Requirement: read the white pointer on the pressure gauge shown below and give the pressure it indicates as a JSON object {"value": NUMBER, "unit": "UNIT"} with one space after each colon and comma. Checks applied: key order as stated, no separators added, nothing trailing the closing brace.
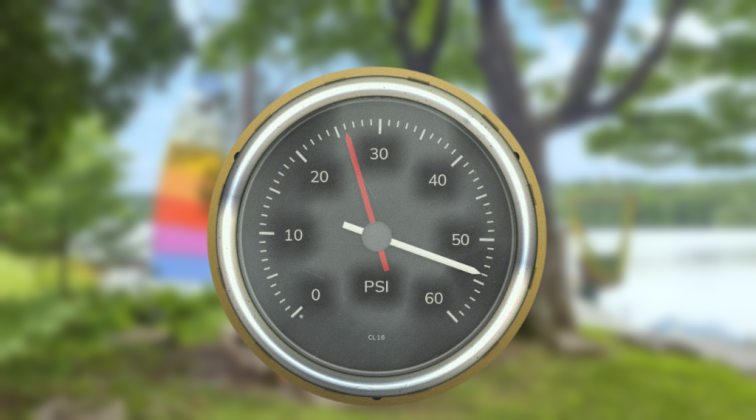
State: {"value": 54, "unit": "psi"}
